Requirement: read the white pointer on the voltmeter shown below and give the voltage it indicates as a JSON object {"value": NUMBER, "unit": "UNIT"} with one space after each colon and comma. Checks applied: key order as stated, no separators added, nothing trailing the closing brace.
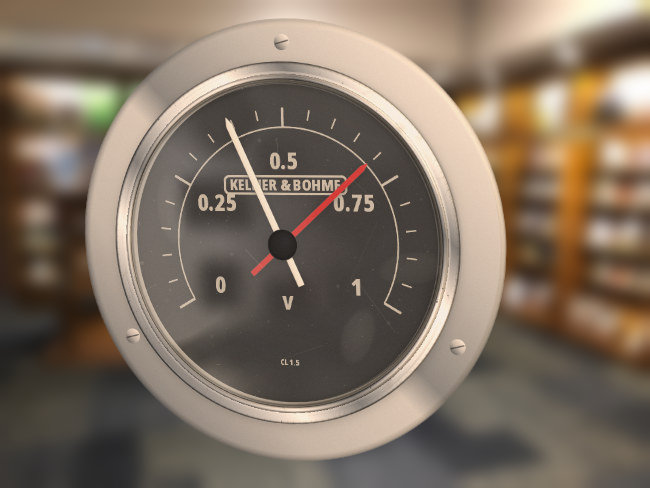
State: {"value": 0.4, "unit": "V"}
